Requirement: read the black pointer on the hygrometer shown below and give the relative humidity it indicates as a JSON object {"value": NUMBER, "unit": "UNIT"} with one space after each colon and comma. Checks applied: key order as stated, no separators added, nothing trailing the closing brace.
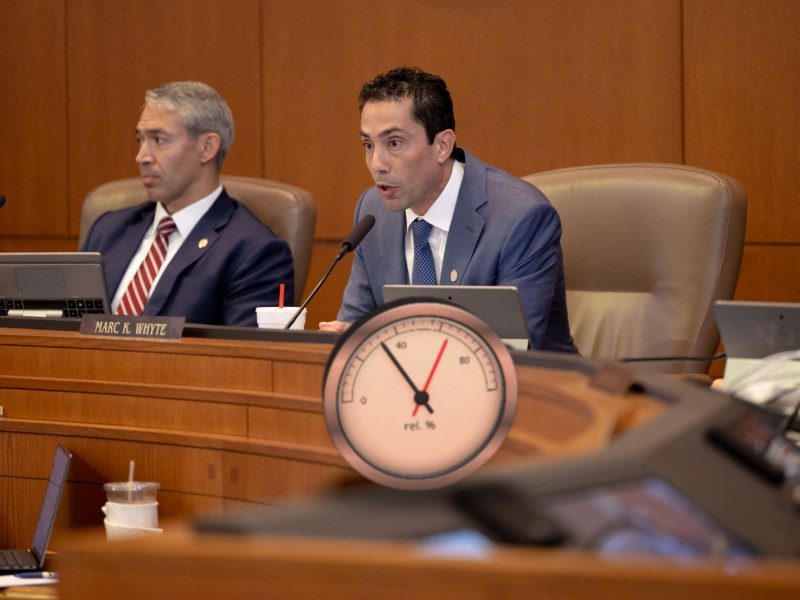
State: {"value": 32, "unit": "%"}
